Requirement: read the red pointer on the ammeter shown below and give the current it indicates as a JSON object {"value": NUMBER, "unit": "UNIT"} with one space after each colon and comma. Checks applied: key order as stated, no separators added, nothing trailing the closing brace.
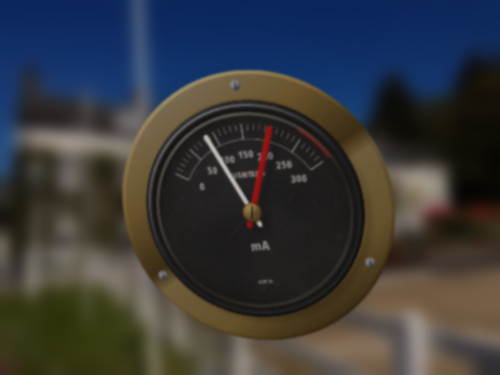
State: {"value": 200, "unit": "mA"}
